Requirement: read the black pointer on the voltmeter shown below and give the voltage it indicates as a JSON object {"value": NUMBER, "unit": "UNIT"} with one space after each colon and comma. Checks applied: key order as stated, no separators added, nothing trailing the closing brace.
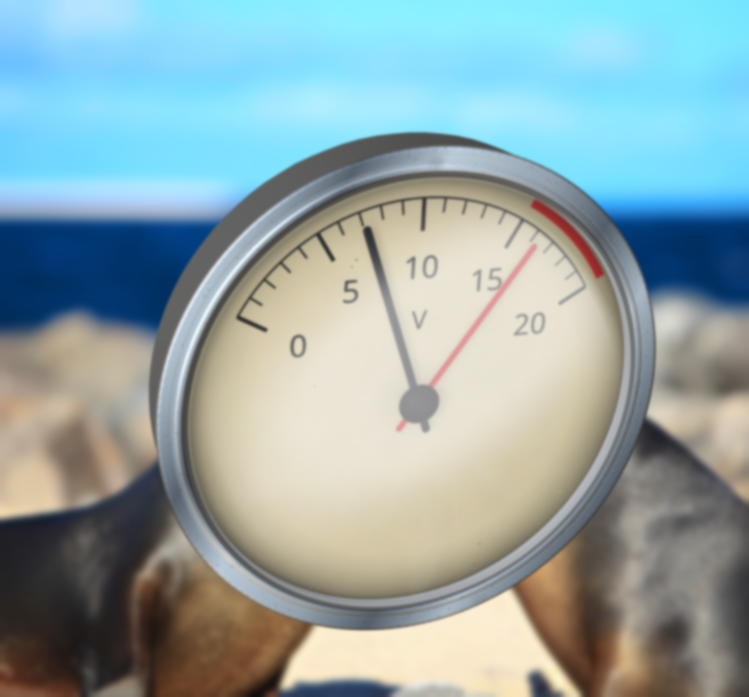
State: {"value": 7, "unit": "V"}
